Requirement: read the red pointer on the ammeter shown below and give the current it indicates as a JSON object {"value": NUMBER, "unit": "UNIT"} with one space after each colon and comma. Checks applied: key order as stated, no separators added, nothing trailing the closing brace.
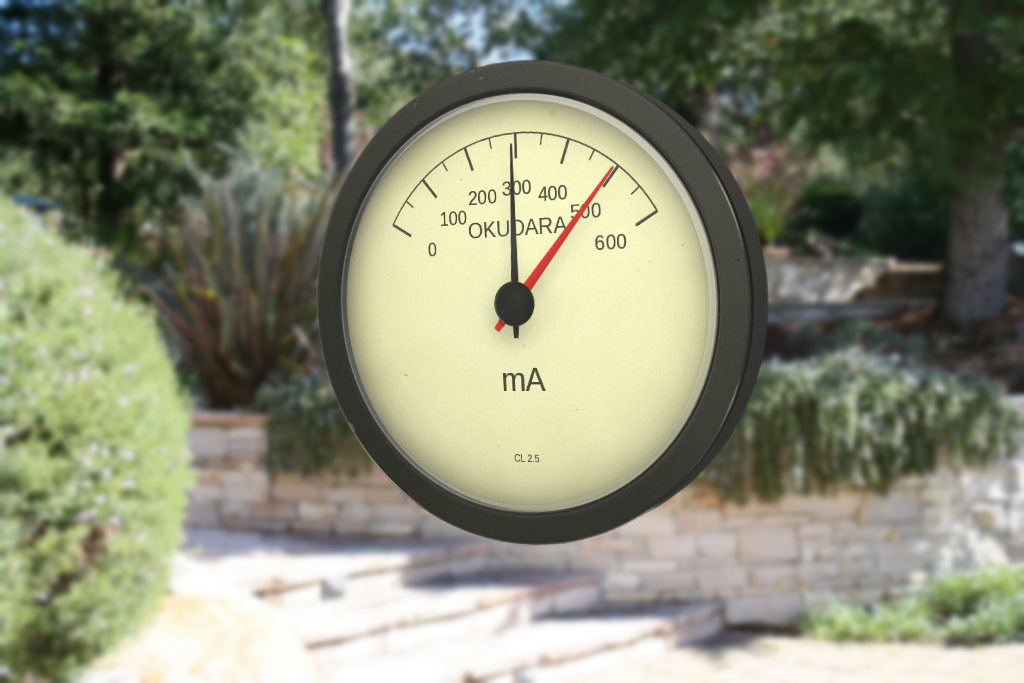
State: {"value": 500, "unit": "mA"}
